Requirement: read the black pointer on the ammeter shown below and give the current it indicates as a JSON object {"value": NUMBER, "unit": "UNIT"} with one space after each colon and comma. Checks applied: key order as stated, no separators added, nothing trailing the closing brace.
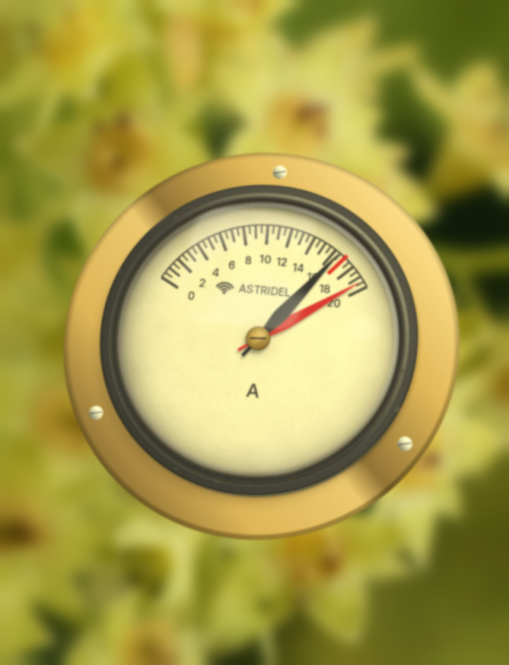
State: {"value": 16.5, "unit": "A"}
